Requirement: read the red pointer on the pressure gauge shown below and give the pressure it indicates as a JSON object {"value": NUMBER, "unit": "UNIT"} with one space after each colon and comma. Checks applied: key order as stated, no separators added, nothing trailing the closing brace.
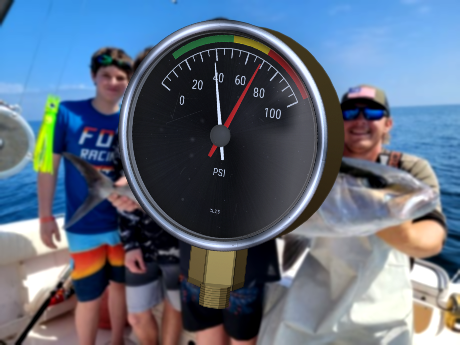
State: {"value": 70, "unit": "psi"}
